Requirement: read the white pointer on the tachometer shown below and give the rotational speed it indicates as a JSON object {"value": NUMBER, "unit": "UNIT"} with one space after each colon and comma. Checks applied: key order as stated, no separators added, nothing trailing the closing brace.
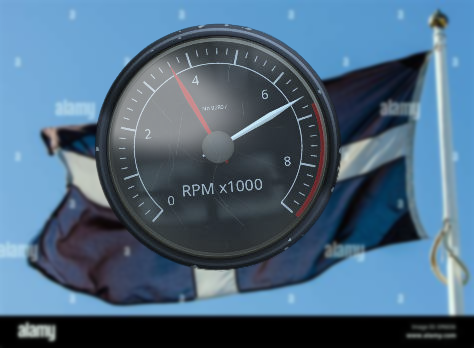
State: {"value": 6600, "unit": "rpm"}
